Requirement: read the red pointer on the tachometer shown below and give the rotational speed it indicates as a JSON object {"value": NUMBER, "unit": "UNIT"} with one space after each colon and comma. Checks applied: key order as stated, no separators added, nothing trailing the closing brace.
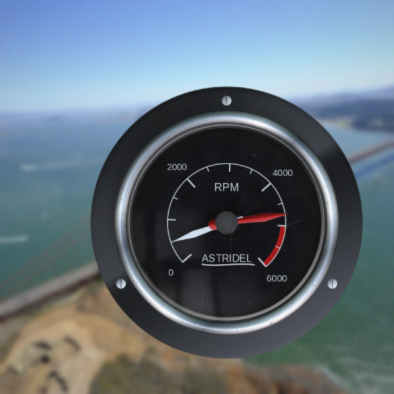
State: {"value": 4750, "unit": "rpm"}
